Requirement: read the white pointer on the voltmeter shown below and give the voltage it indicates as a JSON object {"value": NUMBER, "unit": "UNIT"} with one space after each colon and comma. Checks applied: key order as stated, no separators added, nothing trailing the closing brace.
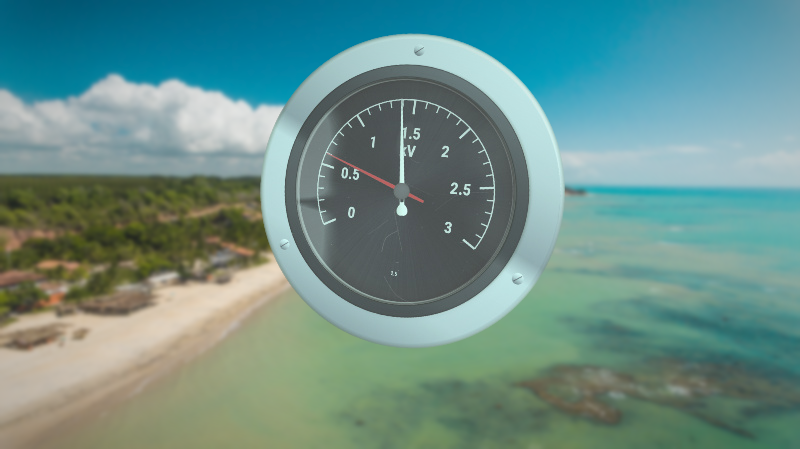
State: {"value": 1.4, "unit": "kV"}
